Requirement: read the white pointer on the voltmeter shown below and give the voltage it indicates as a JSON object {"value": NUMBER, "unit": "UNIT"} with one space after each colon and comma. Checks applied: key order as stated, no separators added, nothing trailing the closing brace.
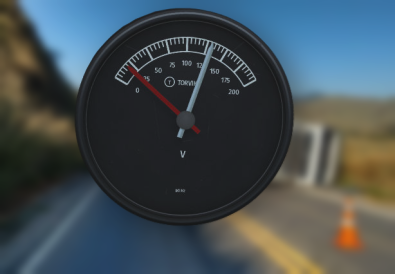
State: {"value": 130, "unit": "V"}
